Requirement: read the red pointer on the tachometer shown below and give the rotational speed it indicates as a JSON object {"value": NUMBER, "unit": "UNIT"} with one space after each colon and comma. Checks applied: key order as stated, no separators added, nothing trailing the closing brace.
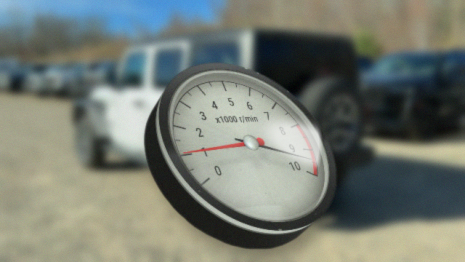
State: {"value": 1000, "unit": "rpm"}
